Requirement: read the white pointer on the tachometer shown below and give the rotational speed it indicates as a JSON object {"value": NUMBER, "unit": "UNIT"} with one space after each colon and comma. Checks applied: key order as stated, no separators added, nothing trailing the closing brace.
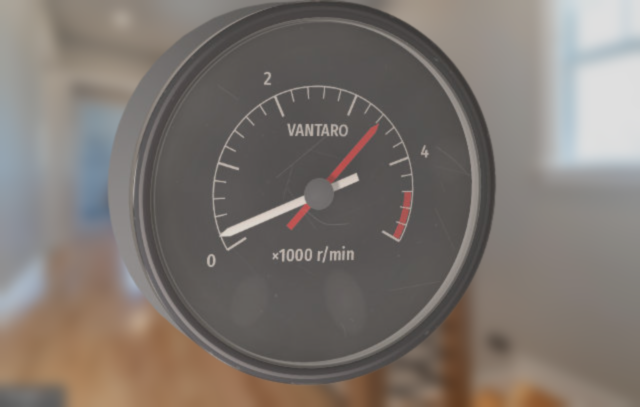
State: {"value": 200, "unit": "rpm"}
